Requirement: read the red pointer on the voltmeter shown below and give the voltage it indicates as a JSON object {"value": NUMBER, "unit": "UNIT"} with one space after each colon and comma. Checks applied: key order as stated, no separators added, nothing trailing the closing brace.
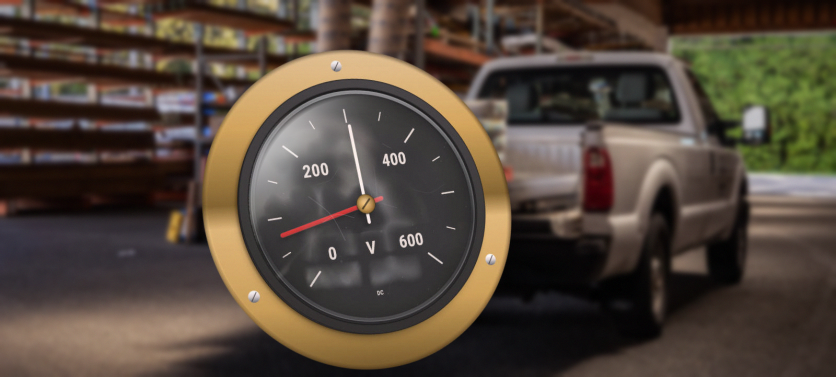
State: {"value": 75, "unit": "V"}
